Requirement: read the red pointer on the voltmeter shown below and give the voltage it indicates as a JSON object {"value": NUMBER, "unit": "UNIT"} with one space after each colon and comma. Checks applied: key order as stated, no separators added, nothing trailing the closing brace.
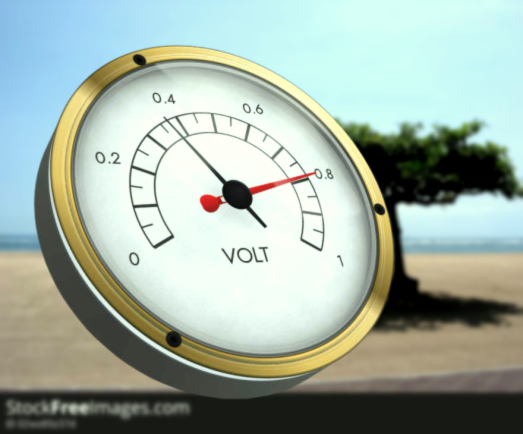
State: {"value": 0.8, "unit": "V"}
